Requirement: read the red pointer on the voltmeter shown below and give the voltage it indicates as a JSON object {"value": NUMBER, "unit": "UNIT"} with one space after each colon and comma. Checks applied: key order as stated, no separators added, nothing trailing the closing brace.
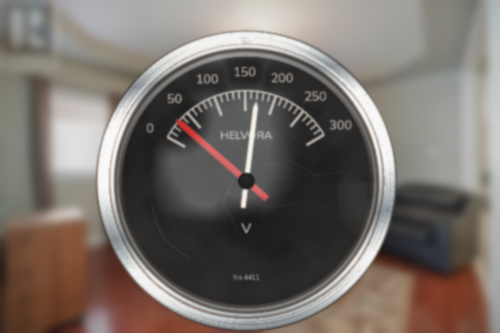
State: {"value": 30, "unit": "V"}
